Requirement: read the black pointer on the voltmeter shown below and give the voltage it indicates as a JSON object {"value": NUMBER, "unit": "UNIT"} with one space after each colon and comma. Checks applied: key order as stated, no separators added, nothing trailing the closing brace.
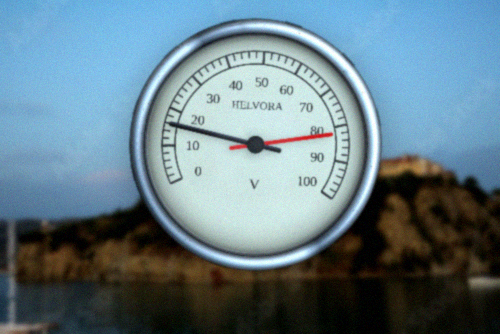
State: {"value": 16, "unit": "V"}
